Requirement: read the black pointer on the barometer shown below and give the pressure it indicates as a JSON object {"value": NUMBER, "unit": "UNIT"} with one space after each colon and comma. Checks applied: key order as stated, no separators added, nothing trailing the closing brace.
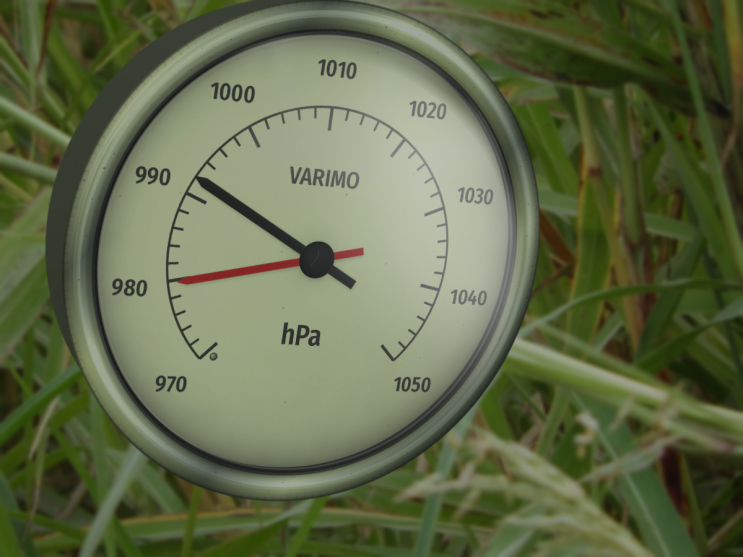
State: {"value": 992, "unit": "hPa"}
